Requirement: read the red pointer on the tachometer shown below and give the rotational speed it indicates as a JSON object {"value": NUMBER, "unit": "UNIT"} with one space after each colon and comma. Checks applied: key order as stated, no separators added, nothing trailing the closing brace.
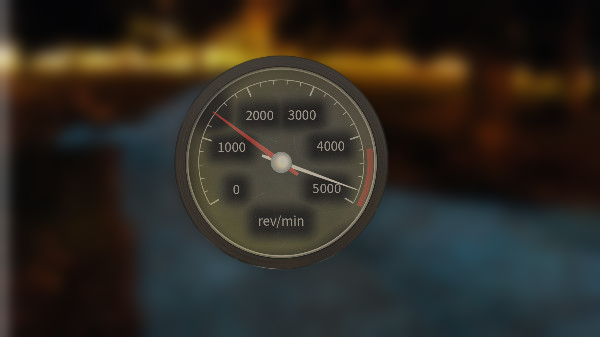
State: {"value": 1400, "unit": "rpm"}
